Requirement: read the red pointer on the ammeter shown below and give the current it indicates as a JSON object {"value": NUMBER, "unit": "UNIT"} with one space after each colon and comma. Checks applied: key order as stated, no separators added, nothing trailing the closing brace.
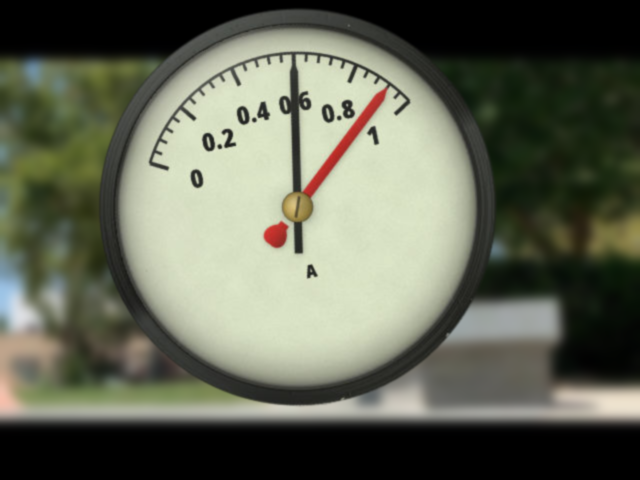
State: {"value": 0.92, "unit": "A"}
